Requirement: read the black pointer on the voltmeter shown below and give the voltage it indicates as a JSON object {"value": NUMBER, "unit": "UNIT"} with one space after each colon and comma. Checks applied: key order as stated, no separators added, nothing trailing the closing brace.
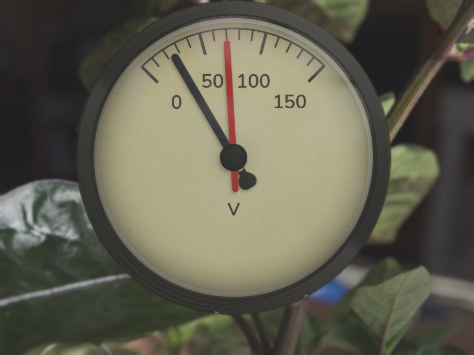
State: {"value": 25, "unit": "V"}
